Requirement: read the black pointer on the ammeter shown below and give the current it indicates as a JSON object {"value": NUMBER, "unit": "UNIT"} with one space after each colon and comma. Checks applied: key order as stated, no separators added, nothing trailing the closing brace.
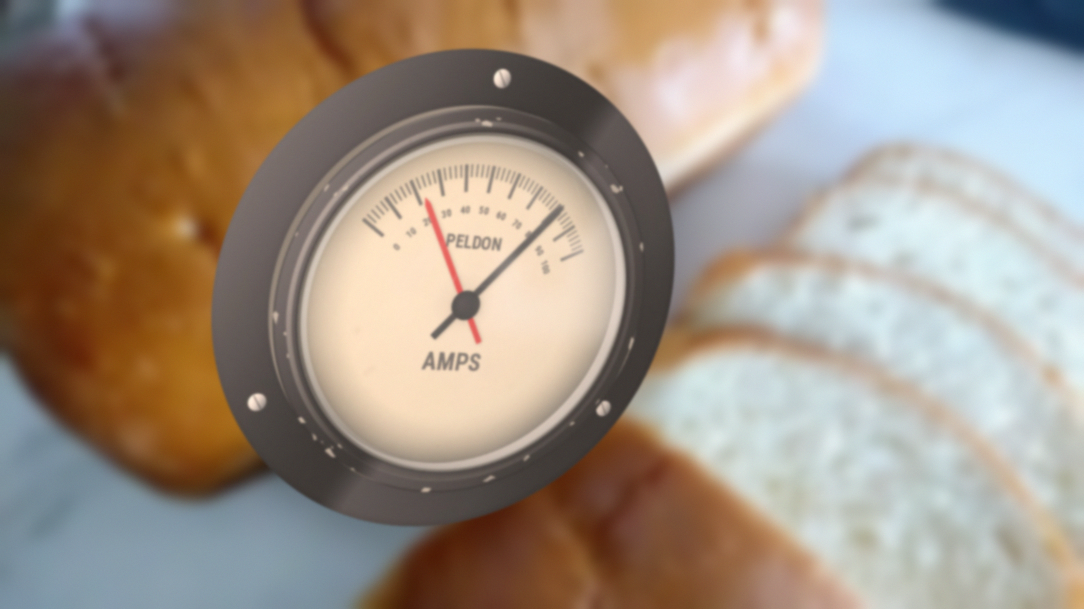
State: {"value": 80, "unit": "A"}
